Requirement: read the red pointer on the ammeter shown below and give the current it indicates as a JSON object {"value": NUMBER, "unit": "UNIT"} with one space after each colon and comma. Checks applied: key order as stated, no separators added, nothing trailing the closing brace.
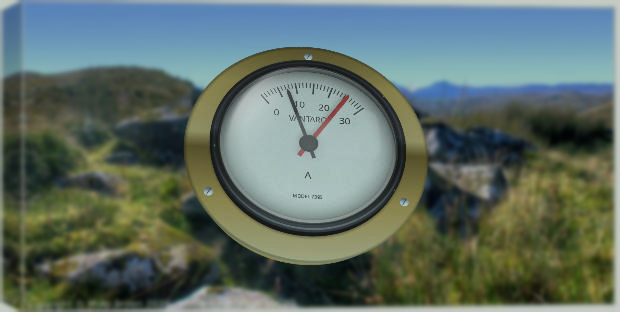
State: {"value": 25, "unit": "A"}
